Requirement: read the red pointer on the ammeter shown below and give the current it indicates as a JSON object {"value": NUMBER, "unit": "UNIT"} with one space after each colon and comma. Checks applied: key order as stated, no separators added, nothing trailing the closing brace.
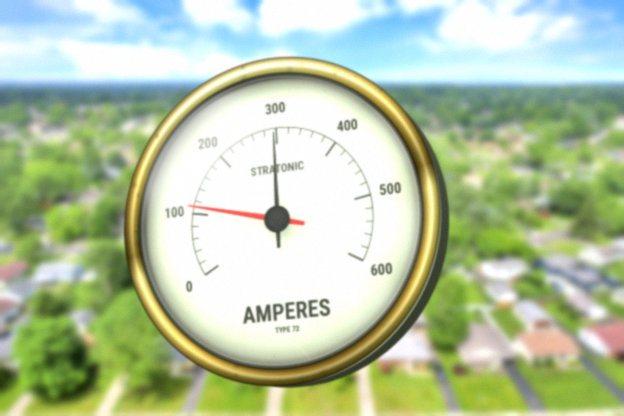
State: {"value": 110, "unit": "A"}
